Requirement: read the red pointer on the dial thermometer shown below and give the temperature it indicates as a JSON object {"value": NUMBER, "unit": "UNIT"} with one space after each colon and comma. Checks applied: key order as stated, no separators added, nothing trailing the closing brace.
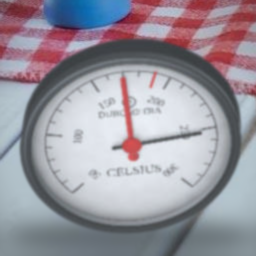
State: {"value": 170, "unit": "°C"}
